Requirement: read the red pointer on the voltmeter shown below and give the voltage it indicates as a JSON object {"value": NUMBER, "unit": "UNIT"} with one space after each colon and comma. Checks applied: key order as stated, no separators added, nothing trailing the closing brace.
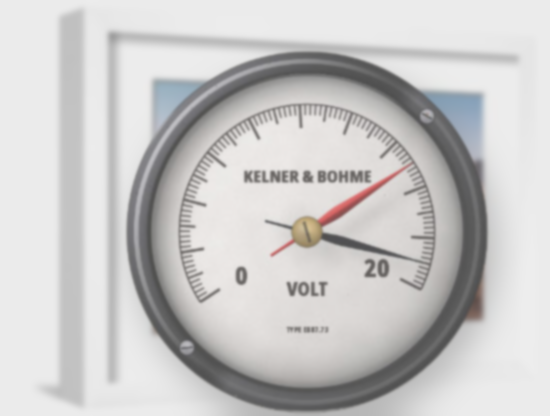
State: {"value": 15, "unit": "V"}
